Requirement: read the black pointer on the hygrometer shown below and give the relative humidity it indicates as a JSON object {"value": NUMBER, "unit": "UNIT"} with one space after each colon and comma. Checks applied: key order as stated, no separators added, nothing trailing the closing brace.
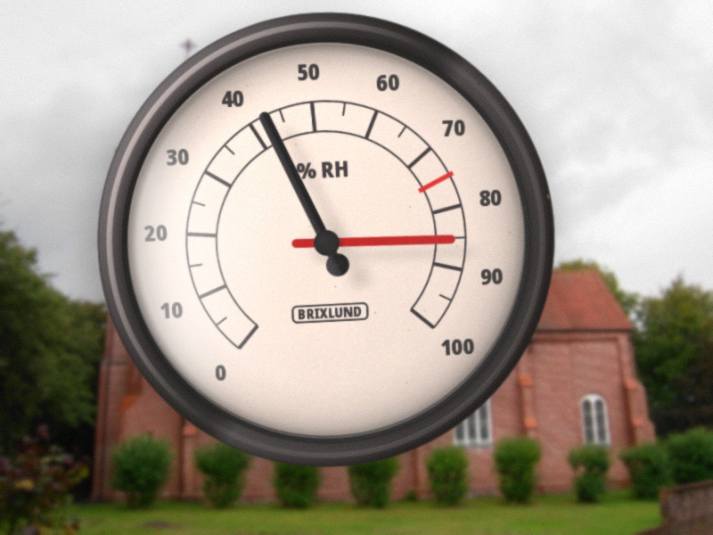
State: {"value": 42.5, "unit": "%"}
